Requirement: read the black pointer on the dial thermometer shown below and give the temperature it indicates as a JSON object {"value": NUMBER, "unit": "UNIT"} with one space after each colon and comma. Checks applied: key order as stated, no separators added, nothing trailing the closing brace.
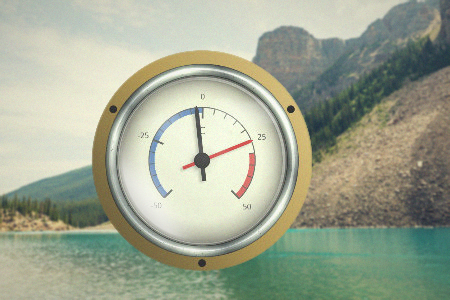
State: {"value": -2.5, "unit": "°C"}
